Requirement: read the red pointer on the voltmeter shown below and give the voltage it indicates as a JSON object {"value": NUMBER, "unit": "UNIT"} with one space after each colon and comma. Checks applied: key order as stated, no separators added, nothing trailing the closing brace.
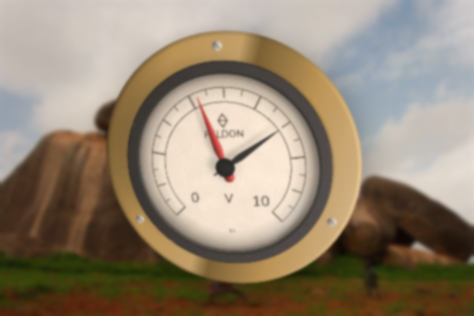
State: {"value": 4.25, "unit": "V"}
